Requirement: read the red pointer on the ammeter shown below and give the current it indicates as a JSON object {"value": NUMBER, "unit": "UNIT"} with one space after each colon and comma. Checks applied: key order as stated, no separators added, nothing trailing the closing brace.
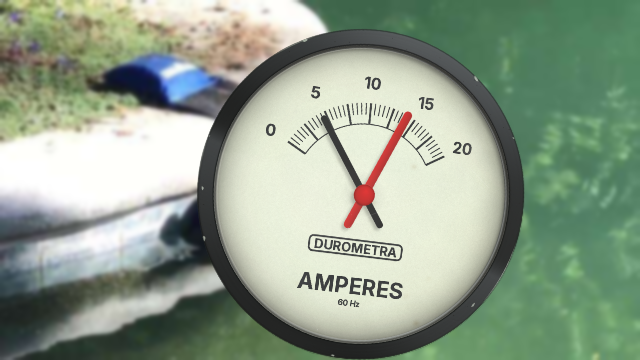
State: {"value": 14, "unit": "A"}
